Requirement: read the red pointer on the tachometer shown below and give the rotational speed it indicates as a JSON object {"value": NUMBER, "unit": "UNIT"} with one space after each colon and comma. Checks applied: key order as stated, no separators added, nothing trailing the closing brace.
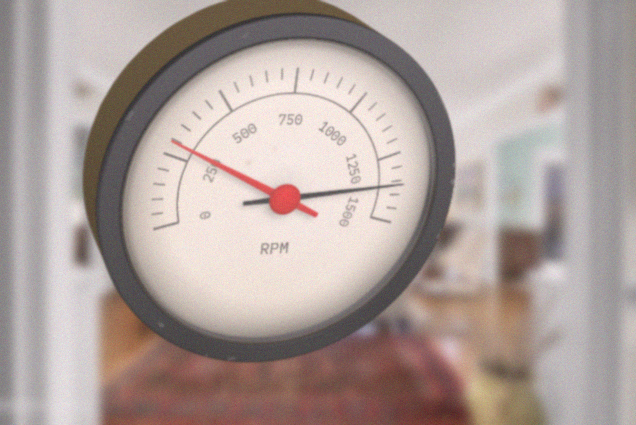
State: {"value": 300, "unit": "rpm"}
